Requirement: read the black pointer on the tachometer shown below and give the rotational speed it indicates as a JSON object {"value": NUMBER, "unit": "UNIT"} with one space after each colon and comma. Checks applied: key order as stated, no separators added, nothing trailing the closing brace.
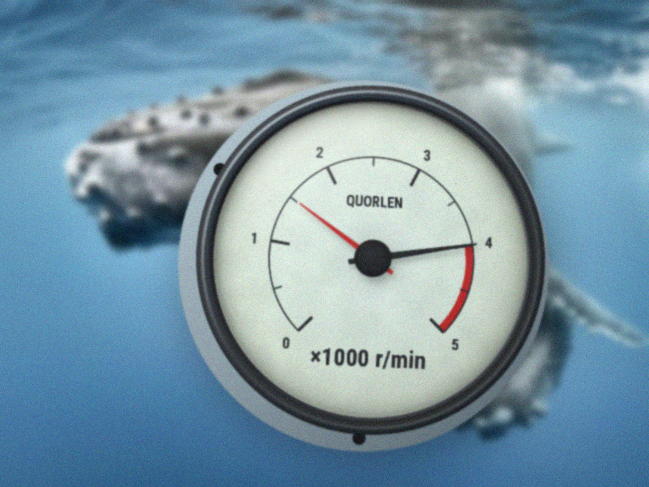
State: {"value": 4000, "unit": "rpm"}
